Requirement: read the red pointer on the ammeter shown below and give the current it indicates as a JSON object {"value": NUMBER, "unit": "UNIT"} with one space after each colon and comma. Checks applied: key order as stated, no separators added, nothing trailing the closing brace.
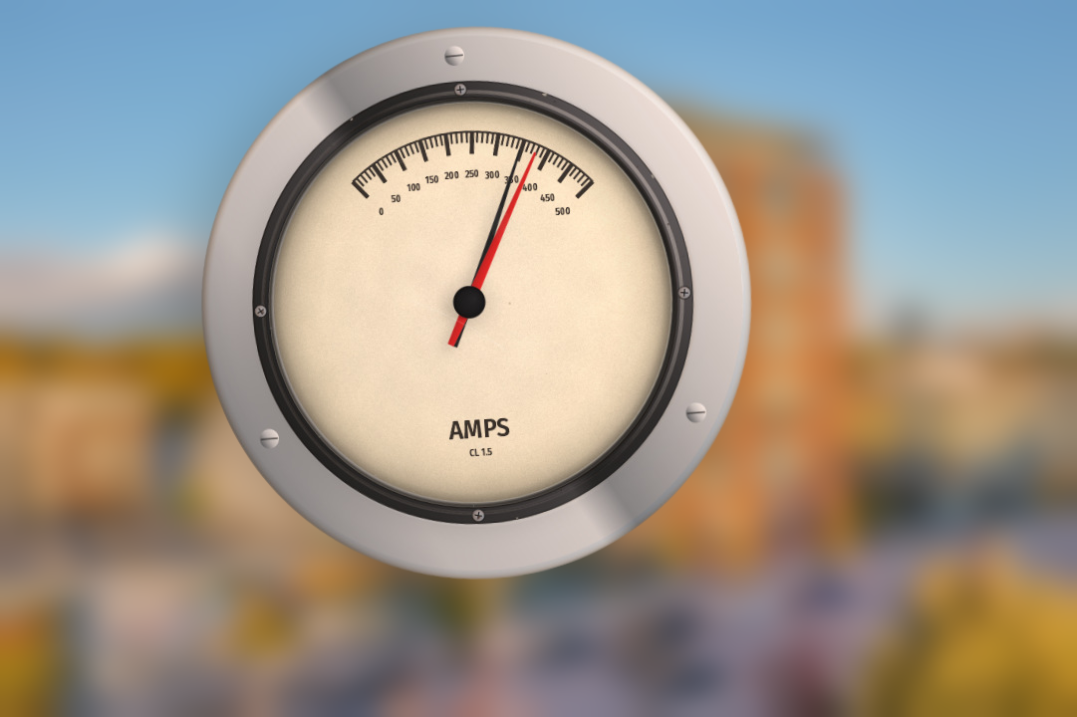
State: {"value": 380, "unit": "A"}
